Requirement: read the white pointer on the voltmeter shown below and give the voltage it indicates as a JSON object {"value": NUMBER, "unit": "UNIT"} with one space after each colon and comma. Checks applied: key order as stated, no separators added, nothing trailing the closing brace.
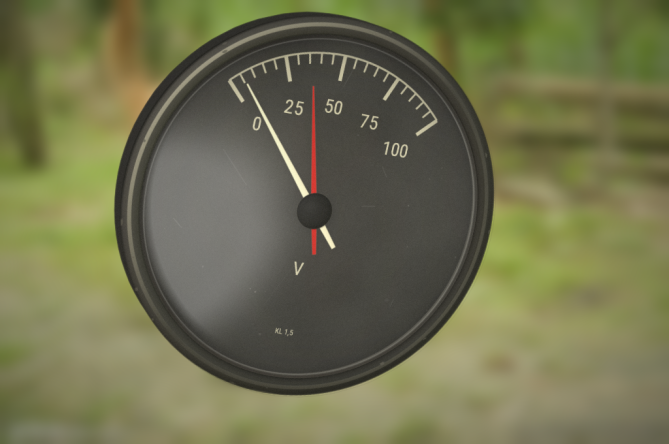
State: {"value": 5, "unit": "V"}
